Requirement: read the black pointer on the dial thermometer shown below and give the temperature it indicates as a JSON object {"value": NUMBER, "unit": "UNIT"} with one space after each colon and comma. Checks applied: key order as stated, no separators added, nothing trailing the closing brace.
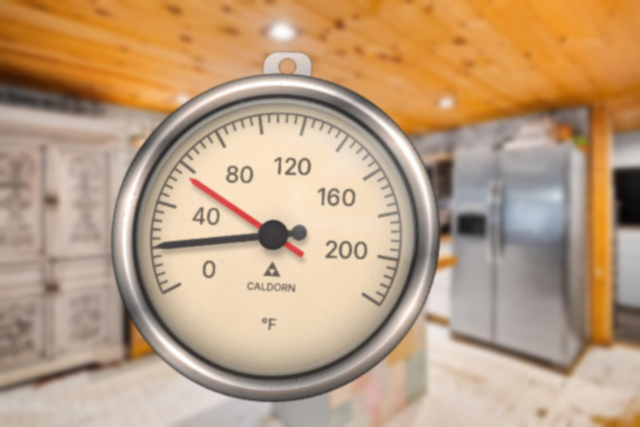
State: {"value": 20, "unit": "°F"}
